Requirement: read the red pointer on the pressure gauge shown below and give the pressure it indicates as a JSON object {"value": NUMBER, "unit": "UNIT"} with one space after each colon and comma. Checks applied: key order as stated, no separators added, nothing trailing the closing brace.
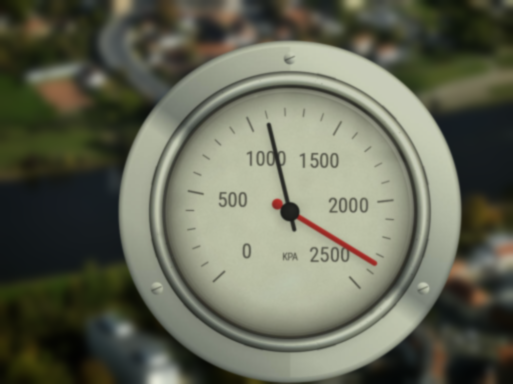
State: {"value": 2350, "unit": "kPa"}
